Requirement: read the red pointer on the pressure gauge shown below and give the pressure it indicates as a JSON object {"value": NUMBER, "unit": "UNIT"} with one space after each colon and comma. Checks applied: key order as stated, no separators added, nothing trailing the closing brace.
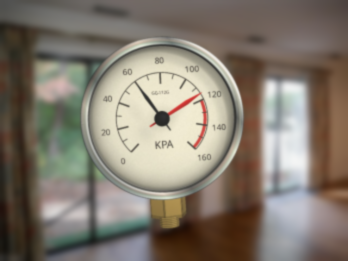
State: {"value": 115, "unit": "kPa"}
